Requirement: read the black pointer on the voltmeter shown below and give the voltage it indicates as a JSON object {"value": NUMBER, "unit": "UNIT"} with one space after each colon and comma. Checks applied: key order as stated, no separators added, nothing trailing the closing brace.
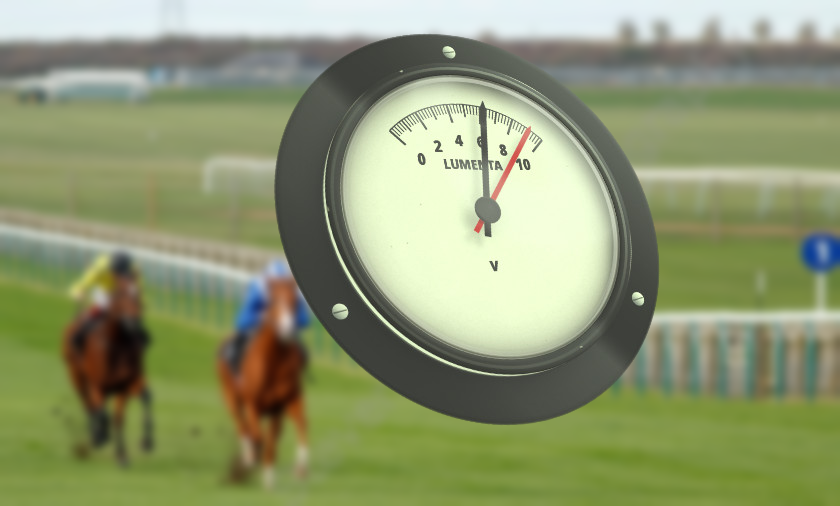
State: {"value": 6, "unit": "V"}
